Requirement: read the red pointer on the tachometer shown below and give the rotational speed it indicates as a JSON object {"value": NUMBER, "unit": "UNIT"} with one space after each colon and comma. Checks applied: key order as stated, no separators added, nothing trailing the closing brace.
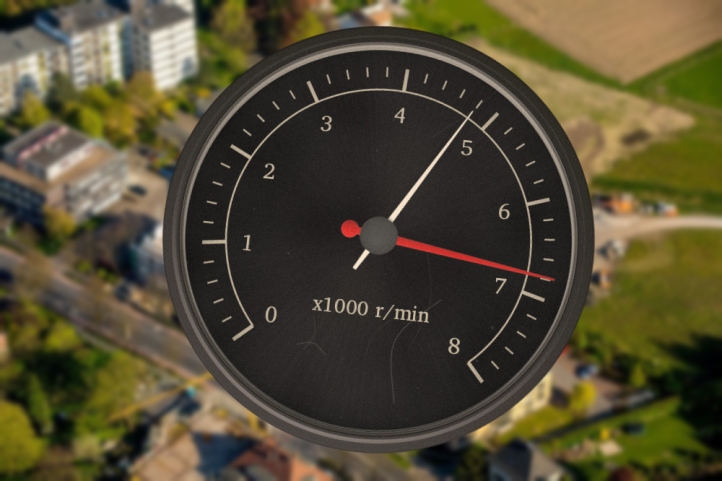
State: {"value": 6800, "unit": "rpm"}
